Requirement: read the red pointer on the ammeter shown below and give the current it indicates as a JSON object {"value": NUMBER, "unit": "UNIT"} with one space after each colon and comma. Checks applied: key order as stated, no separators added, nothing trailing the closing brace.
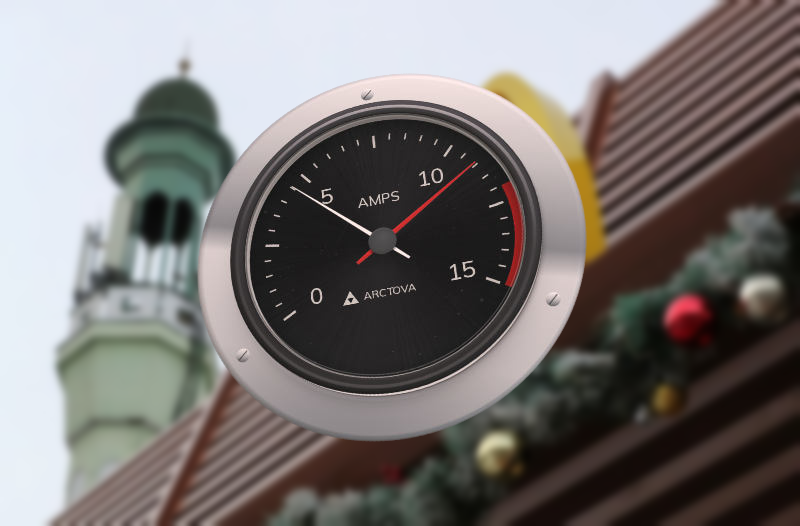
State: {"value": 11, "unit": "A"}
